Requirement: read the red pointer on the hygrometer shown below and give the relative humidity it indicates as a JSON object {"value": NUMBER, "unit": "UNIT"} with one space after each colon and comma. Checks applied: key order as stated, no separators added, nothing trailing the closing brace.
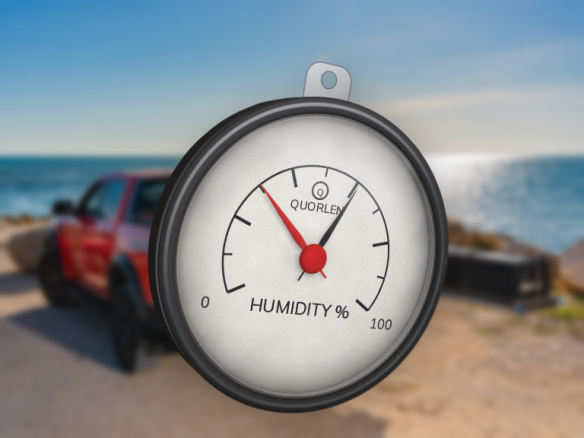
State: {"value": 30, "unit": "%"}
